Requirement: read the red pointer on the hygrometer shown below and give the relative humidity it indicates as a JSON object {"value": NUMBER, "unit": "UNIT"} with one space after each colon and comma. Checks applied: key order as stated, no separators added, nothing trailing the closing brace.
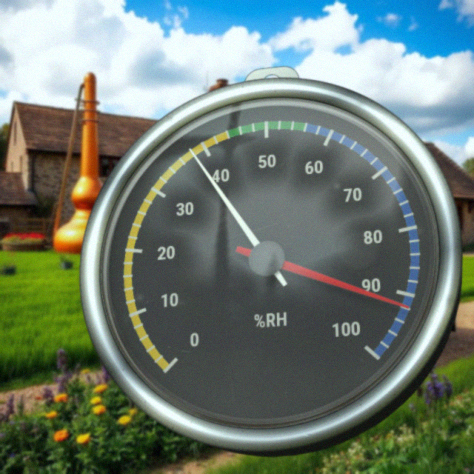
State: {"value": 92, "unit": "%"}
